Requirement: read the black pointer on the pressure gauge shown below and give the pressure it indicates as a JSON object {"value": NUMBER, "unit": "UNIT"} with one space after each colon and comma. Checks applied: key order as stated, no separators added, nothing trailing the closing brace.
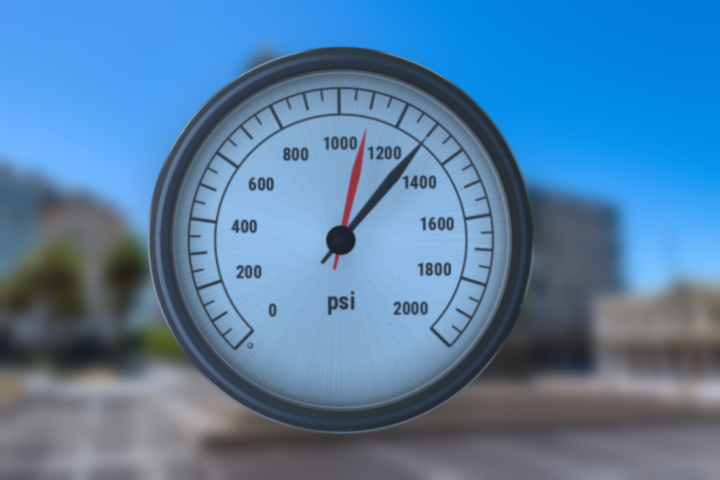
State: {"value": 1300, "unit": "psi"}
